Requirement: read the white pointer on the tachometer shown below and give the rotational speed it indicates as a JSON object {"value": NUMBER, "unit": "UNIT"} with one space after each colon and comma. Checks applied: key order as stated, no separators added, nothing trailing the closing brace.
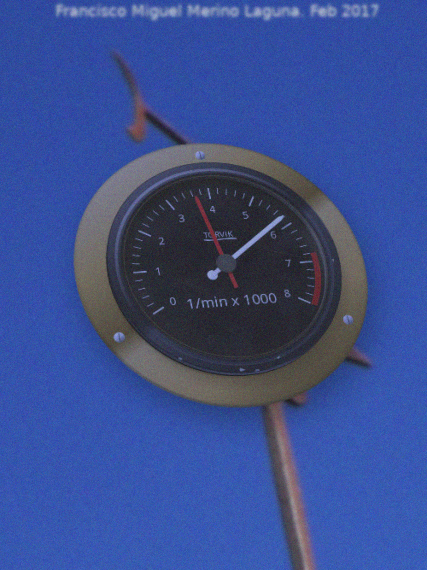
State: {"value": 5800, "unit": "rpm"}
